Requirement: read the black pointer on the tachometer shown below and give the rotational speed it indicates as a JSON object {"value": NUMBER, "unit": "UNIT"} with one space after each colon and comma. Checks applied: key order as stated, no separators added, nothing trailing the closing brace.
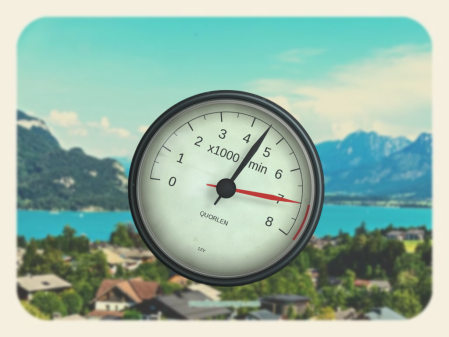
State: {"value": 4500, "unit": "rpm"}
